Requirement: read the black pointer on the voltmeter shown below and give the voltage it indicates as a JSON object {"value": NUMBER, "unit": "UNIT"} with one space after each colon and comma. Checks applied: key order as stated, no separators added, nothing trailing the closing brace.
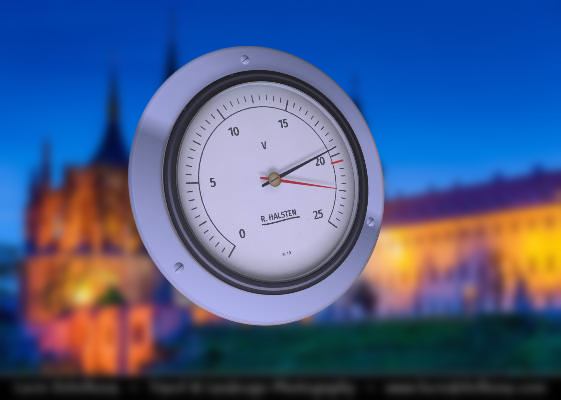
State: {"value": 19.5, "unit": "V"}
